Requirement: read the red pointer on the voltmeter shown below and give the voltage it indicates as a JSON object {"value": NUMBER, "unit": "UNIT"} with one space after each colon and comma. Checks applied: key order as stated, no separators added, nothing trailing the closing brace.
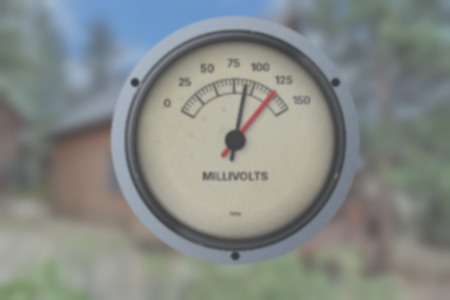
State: {"value": 125, "unit": "mV"}
